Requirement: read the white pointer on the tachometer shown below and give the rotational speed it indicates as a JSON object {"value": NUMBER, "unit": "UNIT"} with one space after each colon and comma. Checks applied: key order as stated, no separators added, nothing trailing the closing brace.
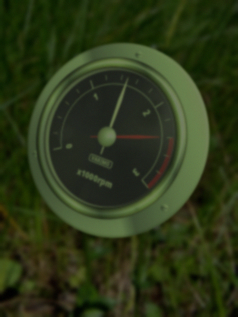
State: {"value": 1500, "unit": "rpm"}
